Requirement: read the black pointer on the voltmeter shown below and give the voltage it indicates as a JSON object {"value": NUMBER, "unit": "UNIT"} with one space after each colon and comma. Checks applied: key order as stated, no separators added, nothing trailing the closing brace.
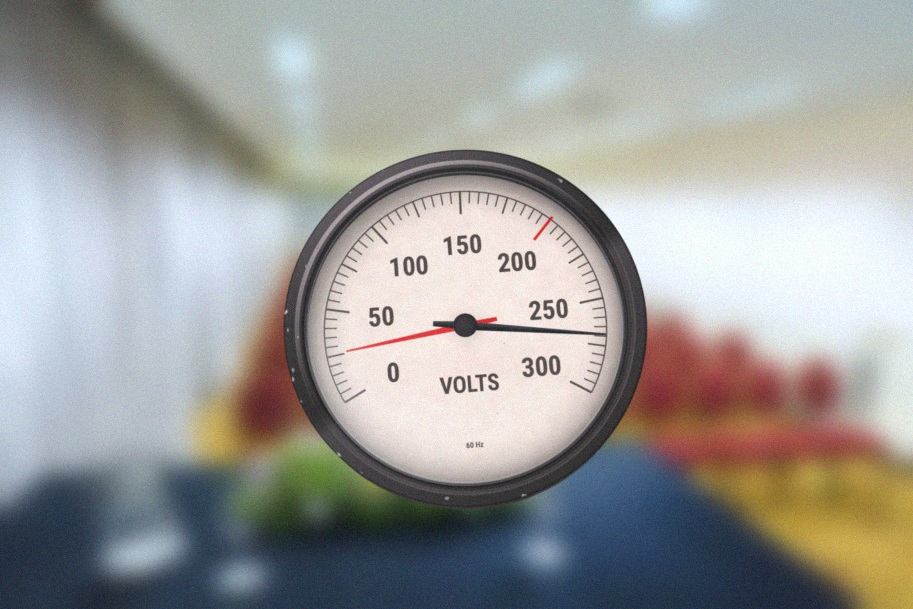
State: {"value": 270, "unit": "V"}
